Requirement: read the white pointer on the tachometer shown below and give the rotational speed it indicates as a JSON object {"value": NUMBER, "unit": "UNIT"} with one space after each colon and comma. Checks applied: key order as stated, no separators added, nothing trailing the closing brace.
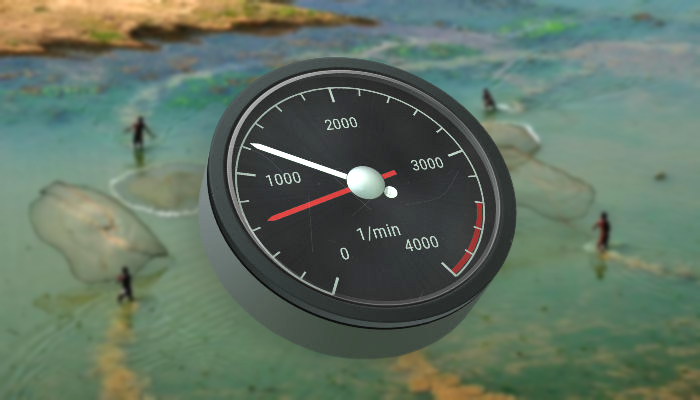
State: {"value": 1200, "unit": "rpm"}
